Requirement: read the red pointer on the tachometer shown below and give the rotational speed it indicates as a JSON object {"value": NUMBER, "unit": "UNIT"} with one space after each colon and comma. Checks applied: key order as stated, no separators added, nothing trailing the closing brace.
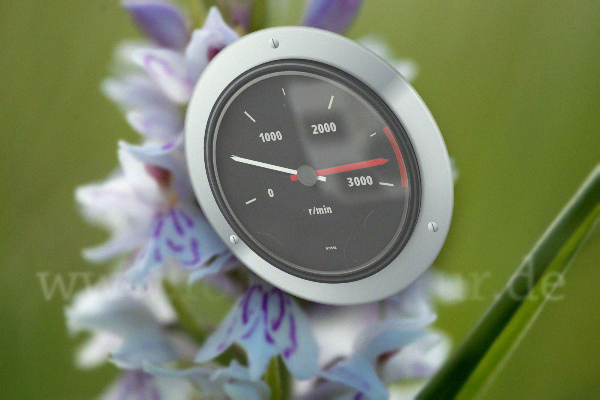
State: {"value": 2750, "unit": "rpm"}
